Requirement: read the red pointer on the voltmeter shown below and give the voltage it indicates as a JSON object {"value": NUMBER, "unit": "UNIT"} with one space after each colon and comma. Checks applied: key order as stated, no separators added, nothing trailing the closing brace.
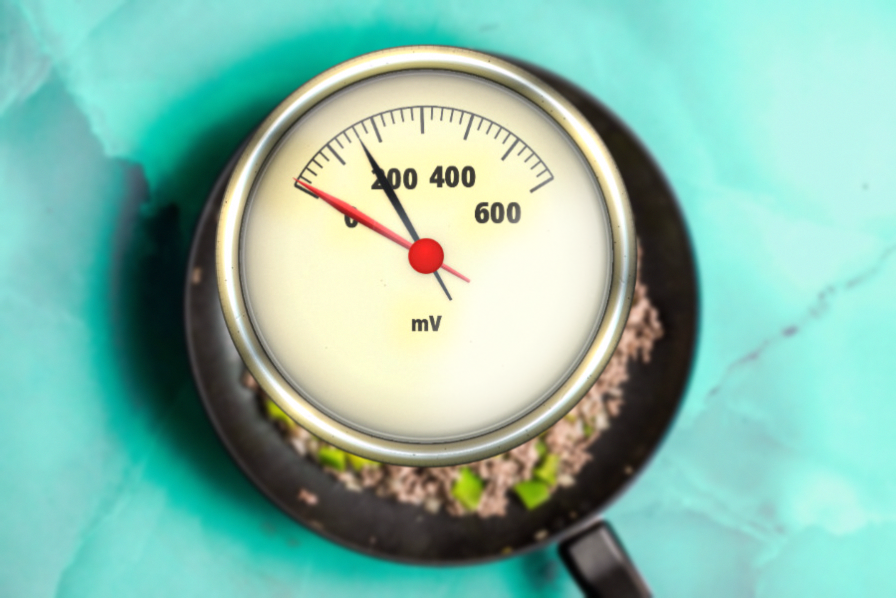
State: {"value": 10, "unit": "mV"}
